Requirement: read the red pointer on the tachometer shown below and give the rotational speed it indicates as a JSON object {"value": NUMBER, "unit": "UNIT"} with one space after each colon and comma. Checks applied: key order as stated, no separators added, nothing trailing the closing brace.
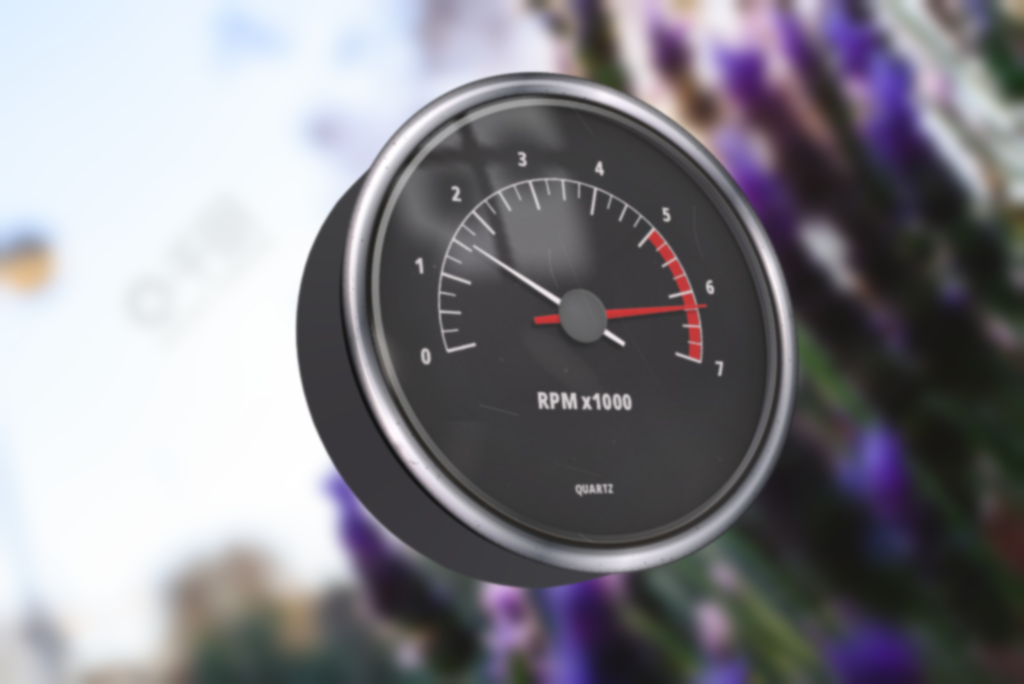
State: {"value": 6250, "unit": "rpm"}
